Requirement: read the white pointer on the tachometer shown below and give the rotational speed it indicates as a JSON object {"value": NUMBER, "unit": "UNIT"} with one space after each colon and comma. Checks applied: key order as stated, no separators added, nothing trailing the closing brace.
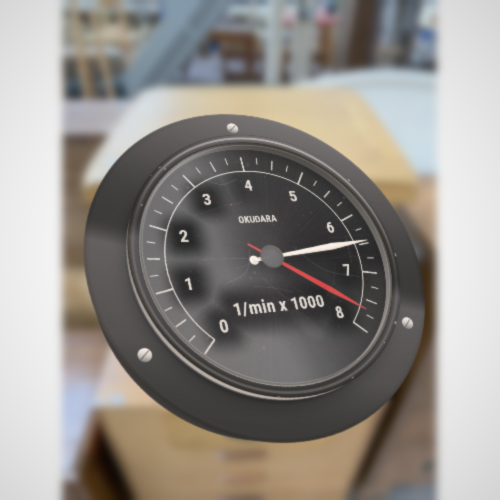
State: {"value": 6500, "unit": "rpm"}
